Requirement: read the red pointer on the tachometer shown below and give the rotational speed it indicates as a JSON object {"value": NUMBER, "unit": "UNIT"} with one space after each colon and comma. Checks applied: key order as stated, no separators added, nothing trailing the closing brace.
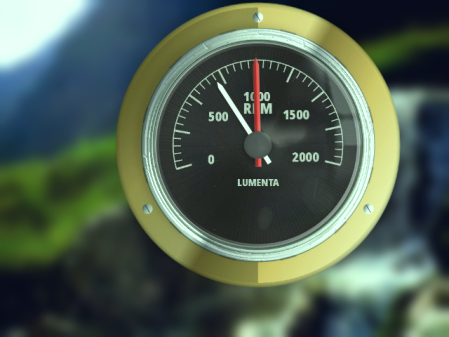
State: {"value": 1000, "unit": "rpm"}
